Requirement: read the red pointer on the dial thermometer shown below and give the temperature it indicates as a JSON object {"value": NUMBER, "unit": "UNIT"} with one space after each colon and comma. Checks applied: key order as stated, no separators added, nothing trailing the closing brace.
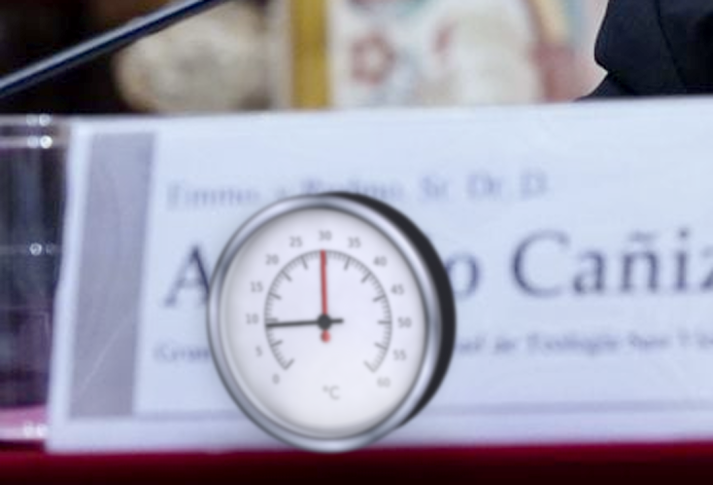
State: {"value": 30, "unit": "°C"}
